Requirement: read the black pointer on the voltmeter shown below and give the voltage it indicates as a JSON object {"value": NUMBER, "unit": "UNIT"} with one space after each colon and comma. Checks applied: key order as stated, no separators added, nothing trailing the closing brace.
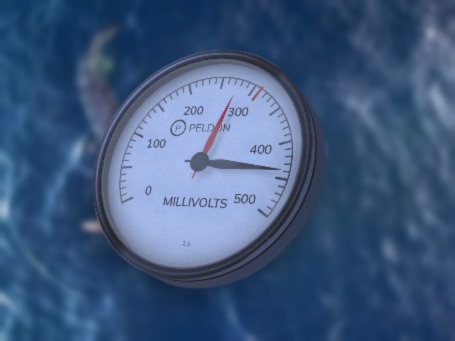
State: {"value": 440, "unit": "mV"}
